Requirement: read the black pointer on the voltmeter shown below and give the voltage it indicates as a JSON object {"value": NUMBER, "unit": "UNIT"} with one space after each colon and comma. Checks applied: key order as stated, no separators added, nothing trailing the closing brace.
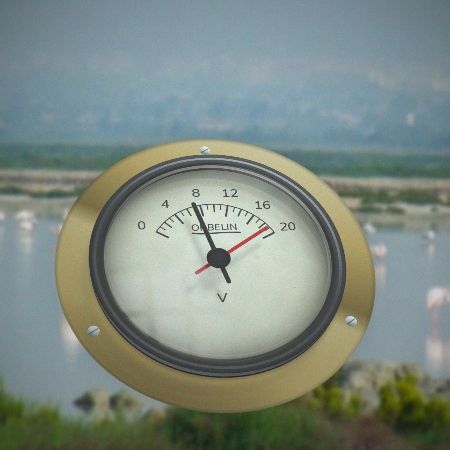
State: {"value": 7, "unit": "V"}
